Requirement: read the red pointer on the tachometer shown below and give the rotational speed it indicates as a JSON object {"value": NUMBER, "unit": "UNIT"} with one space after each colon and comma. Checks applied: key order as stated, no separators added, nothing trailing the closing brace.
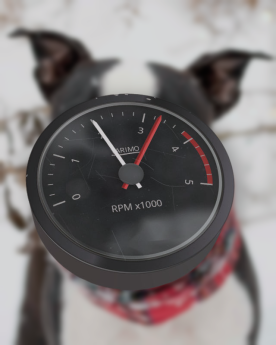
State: {"value": 3300, "unit": "rpm"}
